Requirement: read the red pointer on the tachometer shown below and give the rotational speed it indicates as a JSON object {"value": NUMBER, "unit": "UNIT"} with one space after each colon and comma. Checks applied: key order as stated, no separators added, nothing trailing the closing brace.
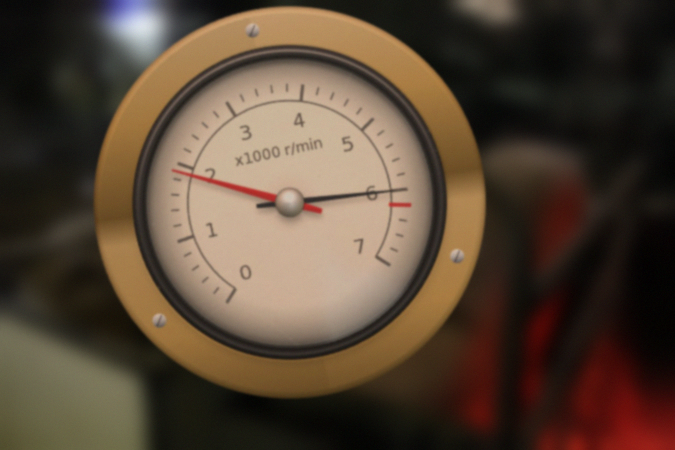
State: {"value": 1900, "unit": "rpm"}
